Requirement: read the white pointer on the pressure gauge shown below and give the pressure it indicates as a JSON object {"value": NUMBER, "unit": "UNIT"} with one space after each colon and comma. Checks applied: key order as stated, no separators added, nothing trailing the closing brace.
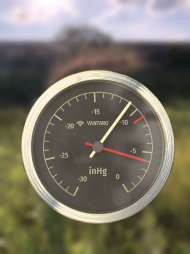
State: {"value": -11, "unit": "inHg"}
